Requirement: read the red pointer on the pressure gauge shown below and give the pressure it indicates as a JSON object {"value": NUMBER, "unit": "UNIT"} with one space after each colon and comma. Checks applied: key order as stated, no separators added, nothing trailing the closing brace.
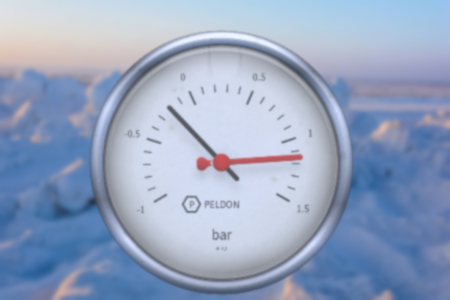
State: {"value": 1.15, "unit": "bar"}
